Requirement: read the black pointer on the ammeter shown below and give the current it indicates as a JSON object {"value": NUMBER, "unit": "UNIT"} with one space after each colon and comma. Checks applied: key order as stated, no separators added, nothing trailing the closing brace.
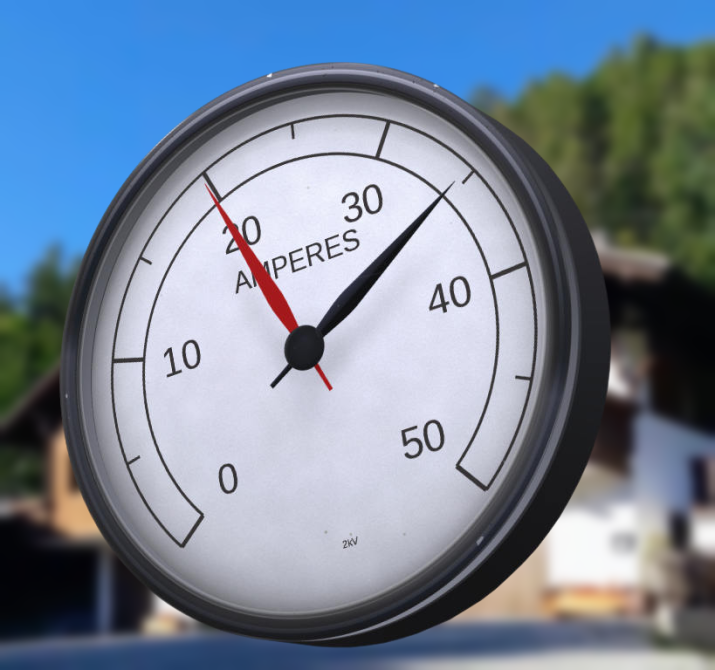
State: {"value": 35, "unit": "A"}
